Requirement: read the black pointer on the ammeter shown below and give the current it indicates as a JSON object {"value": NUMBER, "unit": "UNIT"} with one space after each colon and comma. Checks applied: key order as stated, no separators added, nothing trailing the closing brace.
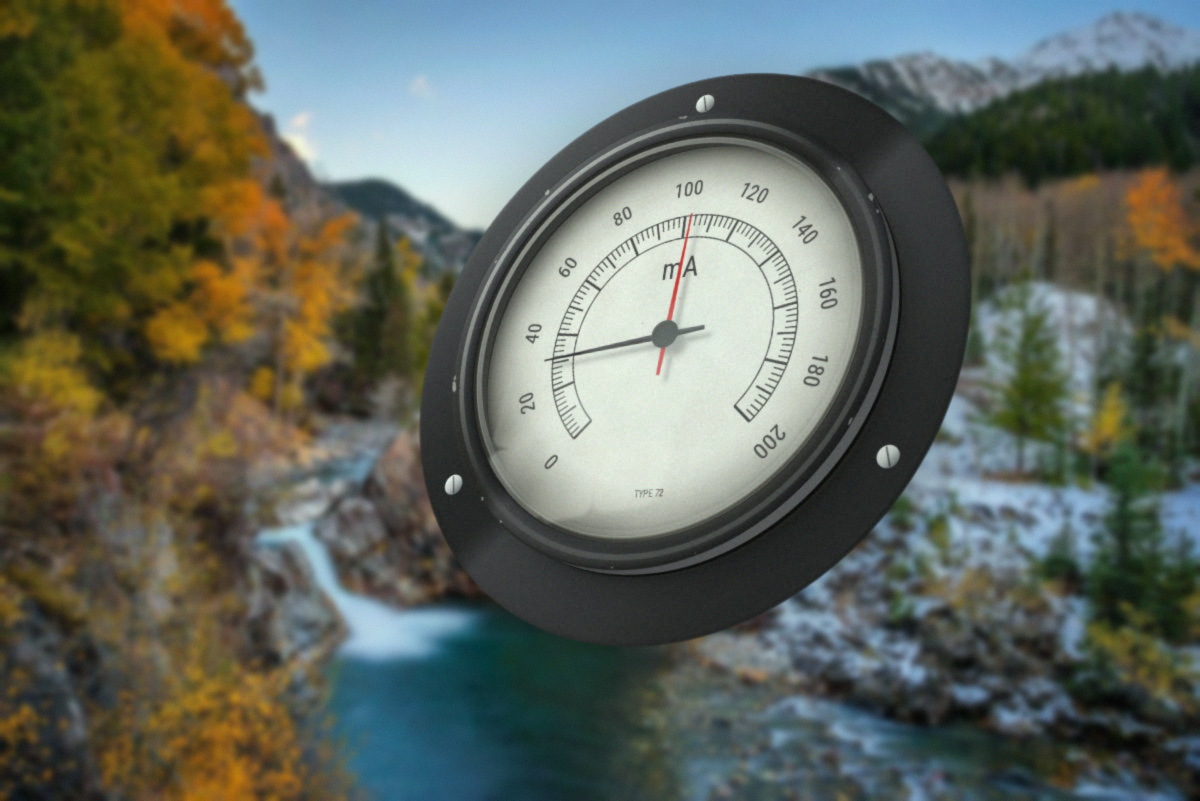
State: {"value": 30, "unit": "mA"}
